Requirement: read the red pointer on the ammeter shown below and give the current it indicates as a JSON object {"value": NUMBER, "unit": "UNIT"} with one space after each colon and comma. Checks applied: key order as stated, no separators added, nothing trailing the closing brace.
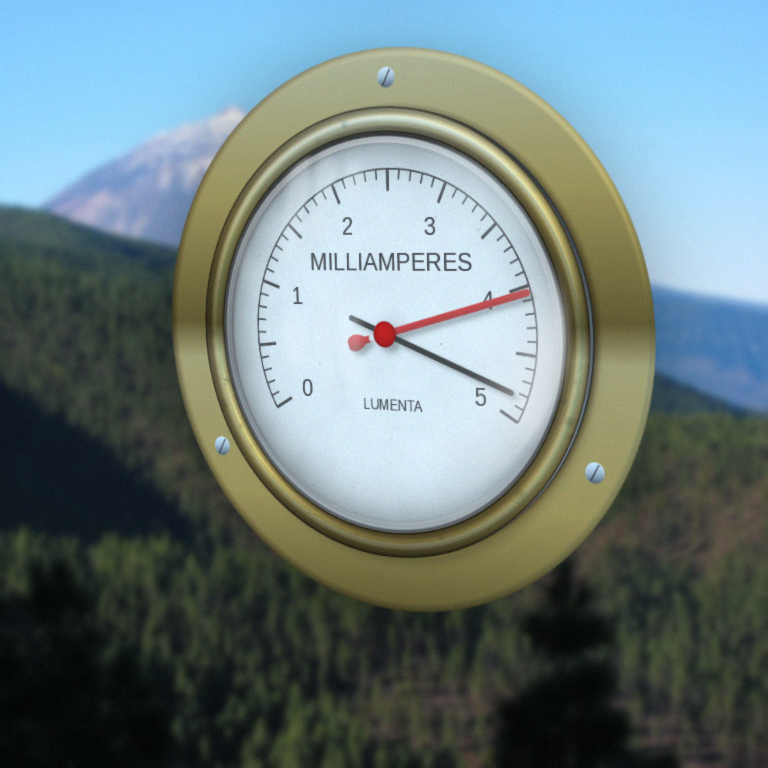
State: {"value": 4.05, "unit": "mA"}
